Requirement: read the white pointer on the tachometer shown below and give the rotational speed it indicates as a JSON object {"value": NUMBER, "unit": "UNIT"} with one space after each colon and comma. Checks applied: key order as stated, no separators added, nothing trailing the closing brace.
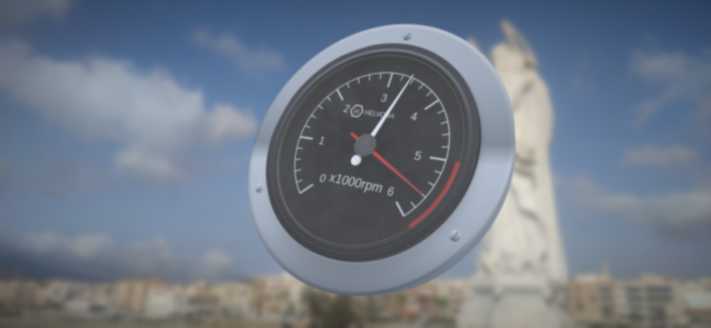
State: {"value": 3400, "unit": "rpm"}
